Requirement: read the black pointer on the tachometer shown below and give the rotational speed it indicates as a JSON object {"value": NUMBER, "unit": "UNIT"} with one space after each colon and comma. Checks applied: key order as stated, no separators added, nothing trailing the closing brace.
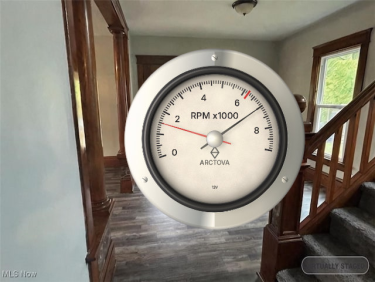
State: {"value": 7000, "unit": "rpm"}
